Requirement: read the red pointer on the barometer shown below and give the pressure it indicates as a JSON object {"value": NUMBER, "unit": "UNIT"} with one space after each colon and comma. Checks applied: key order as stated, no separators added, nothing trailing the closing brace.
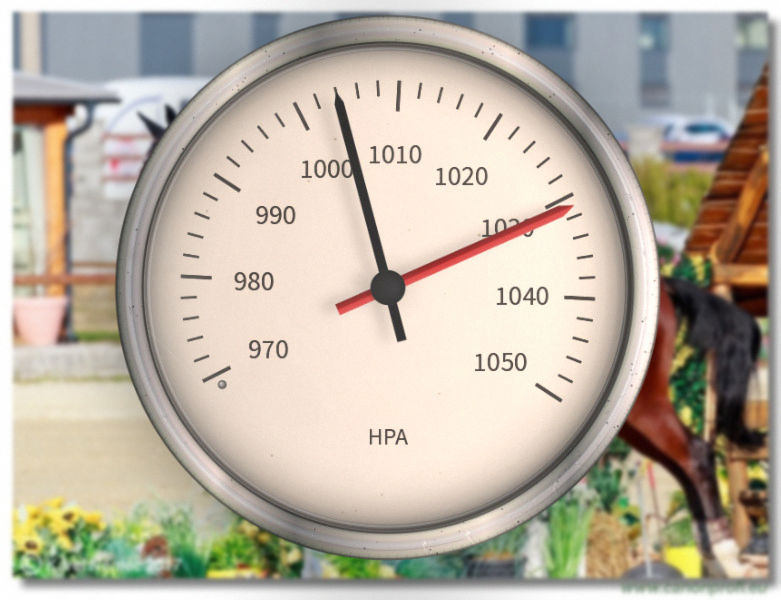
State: {"value": 1031, "unit": "hPa"}
